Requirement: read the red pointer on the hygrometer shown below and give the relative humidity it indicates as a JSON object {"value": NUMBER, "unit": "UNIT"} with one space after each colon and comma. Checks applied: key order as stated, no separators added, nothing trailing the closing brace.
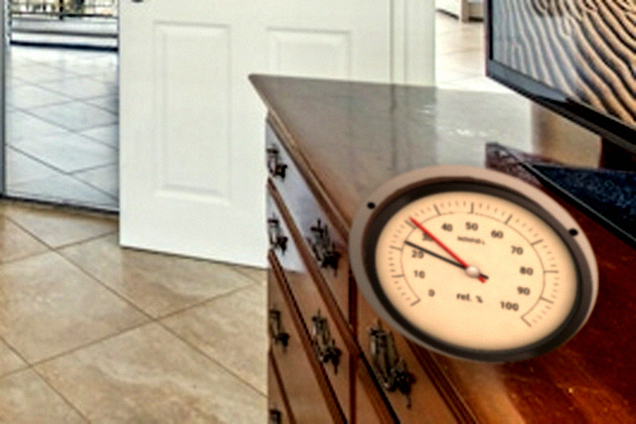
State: {"value": 32, "unit": "%"}
